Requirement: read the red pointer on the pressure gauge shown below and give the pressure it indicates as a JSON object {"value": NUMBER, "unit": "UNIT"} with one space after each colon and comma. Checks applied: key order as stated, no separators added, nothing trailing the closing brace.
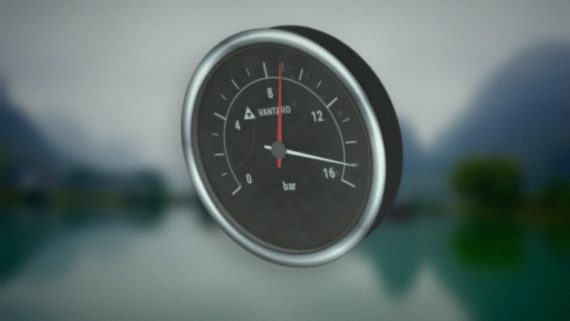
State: {"value": 9, "unit": "bar"}
